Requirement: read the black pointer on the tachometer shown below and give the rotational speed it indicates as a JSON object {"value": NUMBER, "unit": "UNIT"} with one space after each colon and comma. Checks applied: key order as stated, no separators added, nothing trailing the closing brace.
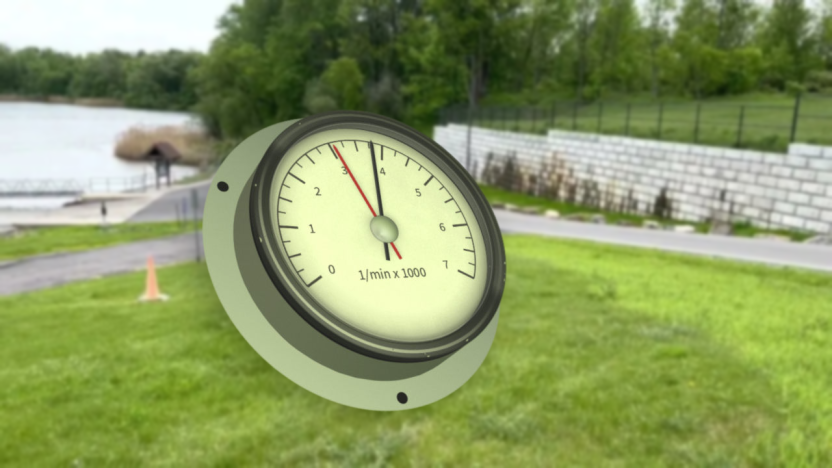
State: {"value": 3750, "unit": "rpm"}
